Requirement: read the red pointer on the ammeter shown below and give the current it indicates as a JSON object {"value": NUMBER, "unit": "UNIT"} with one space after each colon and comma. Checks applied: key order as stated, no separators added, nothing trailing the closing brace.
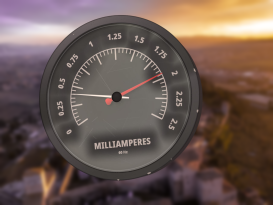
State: {"value": 1.95, "unit": "mA"}
